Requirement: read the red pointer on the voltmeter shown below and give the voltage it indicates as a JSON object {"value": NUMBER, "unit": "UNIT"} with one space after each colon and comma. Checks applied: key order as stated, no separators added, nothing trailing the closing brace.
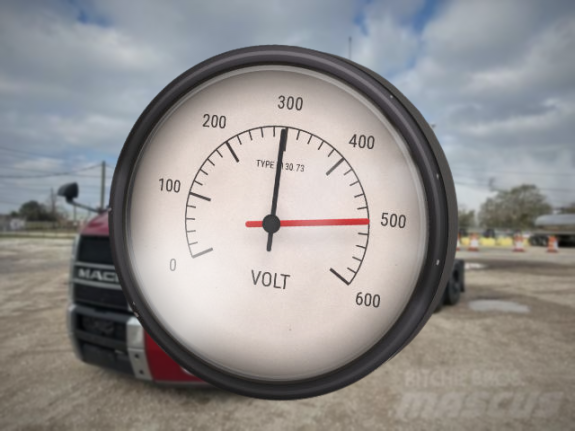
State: {"value": 500, "unit": "V"}
